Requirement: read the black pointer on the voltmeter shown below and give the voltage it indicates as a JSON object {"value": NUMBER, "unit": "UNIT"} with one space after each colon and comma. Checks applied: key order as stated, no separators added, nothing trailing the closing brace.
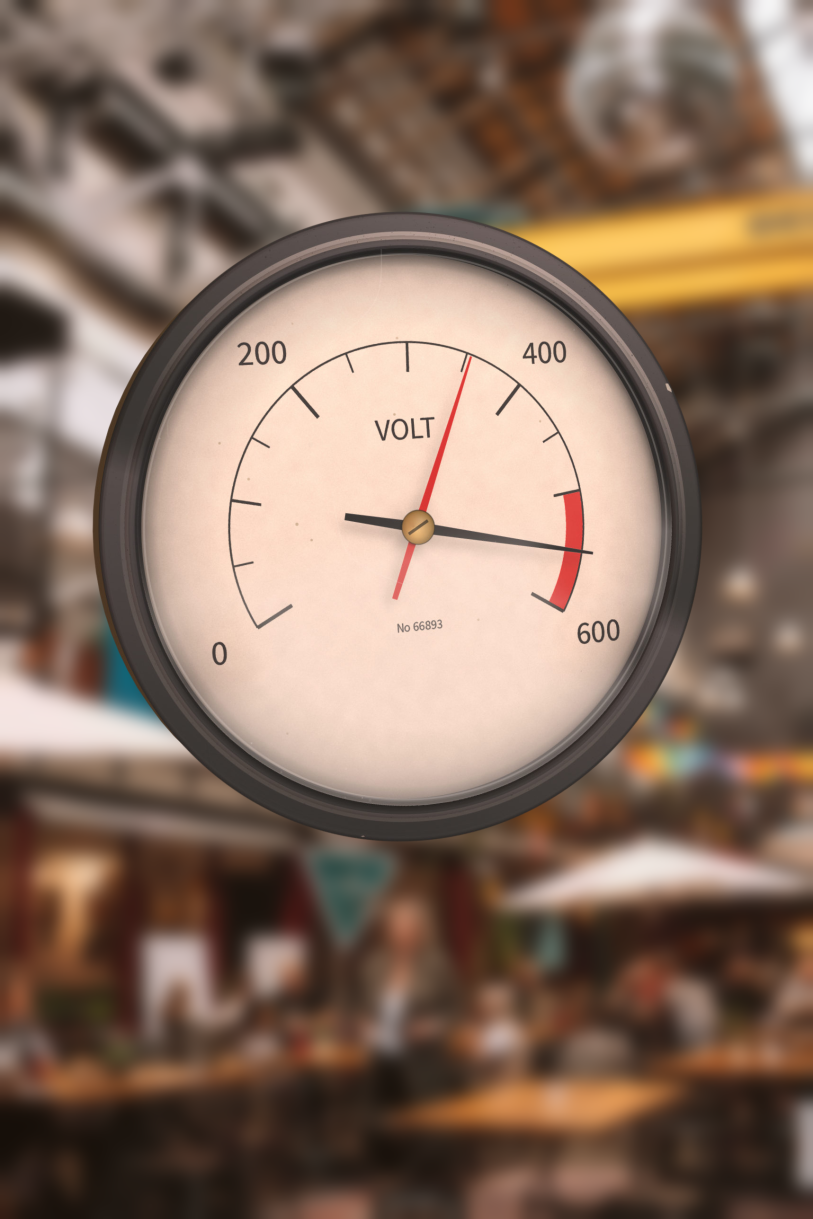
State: {"value": 550, "unit": "V"}
